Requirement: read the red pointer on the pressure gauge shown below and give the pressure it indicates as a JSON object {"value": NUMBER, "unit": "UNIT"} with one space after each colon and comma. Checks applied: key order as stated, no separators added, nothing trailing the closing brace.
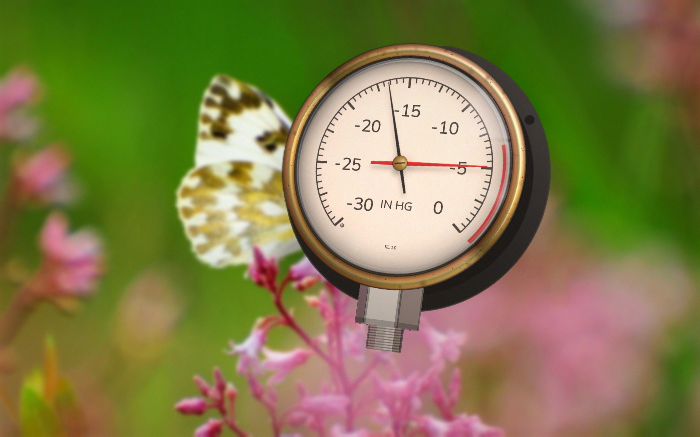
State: {"value": -5, "unit": "inHg"}
